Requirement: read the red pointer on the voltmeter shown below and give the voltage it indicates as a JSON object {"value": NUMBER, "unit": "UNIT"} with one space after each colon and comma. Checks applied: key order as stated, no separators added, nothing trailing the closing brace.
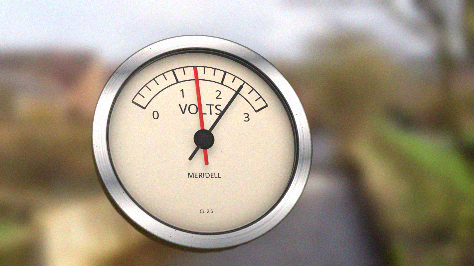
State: {"value": 1.4, "unit": "V"}
